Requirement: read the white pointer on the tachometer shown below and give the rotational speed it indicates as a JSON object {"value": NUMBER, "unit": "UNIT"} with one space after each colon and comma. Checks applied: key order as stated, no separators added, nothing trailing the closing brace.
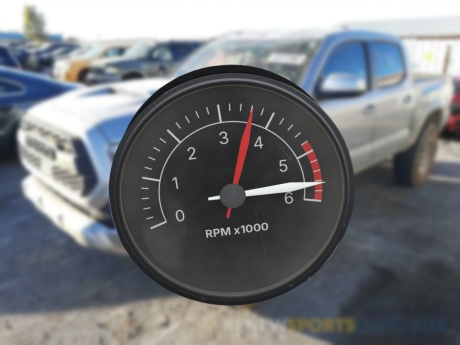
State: {"value": 5600, "unit": "rpm"}
